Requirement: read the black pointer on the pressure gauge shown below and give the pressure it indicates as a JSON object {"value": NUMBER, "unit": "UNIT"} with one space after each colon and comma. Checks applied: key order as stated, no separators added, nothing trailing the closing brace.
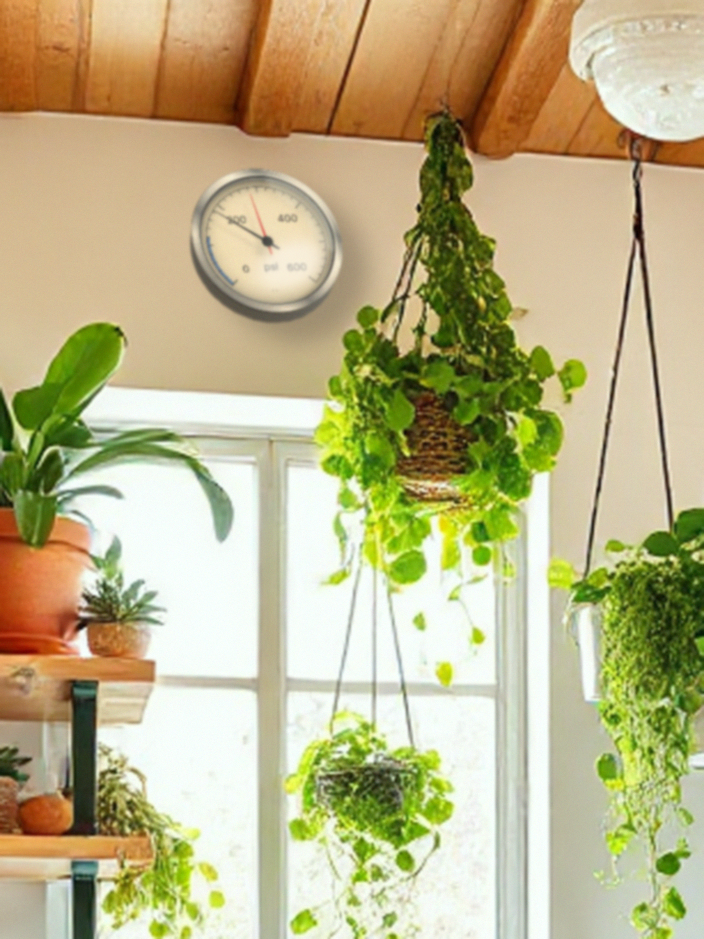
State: {"value": 180, "unit": "psi"}
